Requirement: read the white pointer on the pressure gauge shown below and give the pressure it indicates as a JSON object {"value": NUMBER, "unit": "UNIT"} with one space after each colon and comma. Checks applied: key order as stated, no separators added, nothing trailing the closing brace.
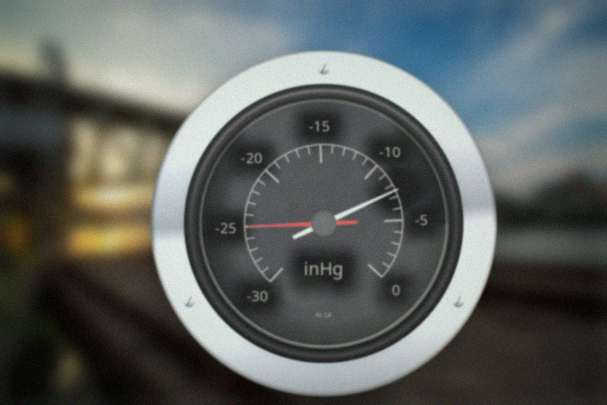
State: {"value": -7.5, "unit": "inHg"}
